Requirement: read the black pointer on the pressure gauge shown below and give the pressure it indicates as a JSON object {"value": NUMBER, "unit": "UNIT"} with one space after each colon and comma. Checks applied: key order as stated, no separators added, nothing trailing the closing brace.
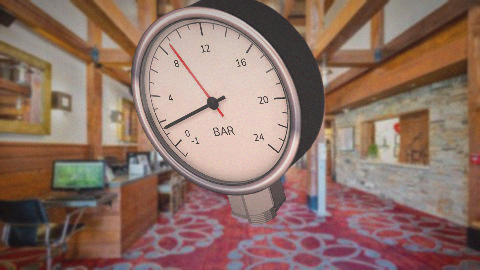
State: {"value": 1.5, "unit": "bar"}
